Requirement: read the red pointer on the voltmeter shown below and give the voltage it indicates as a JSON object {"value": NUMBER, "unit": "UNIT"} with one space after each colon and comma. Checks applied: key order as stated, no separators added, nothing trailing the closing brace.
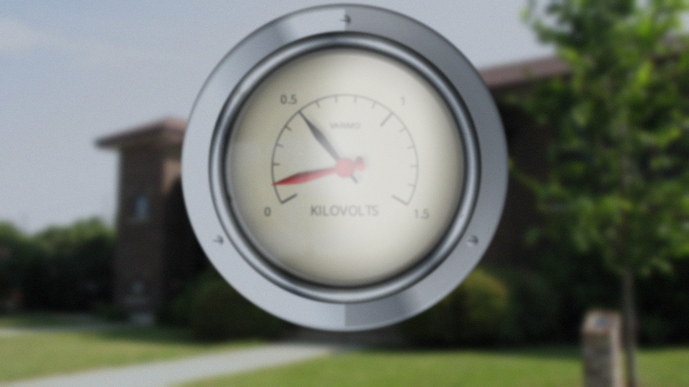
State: {"value": 0.1, "unit": "kV"}
